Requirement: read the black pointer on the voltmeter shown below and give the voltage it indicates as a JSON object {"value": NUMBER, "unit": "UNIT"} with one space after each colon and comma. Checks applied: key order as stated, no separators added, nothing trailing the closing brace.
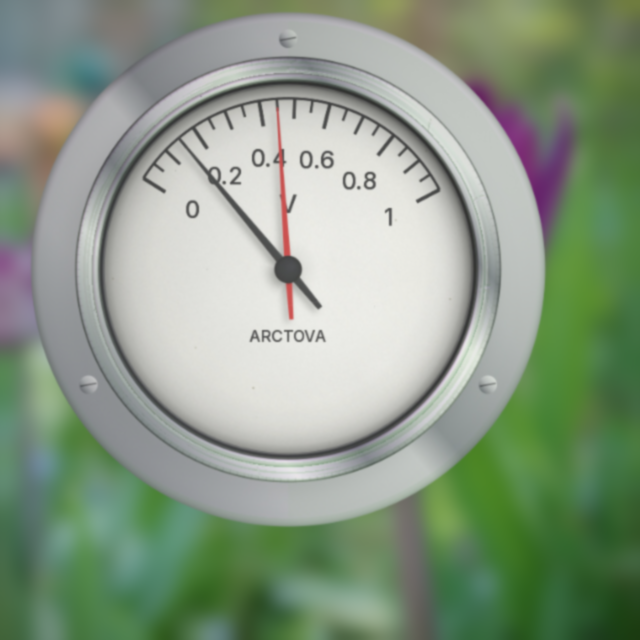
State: {"value": 0.15, "unit": "V"}
